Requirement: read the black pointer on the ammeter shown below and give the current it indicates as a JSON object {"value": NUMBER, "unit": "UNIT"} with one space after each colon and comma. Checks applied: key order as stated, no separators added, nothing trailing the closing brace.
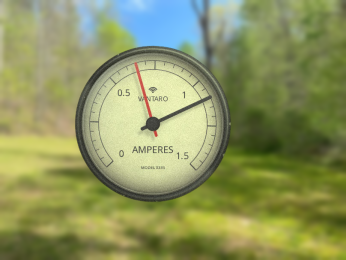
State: {"value": 1.1, "unit": "A"}
